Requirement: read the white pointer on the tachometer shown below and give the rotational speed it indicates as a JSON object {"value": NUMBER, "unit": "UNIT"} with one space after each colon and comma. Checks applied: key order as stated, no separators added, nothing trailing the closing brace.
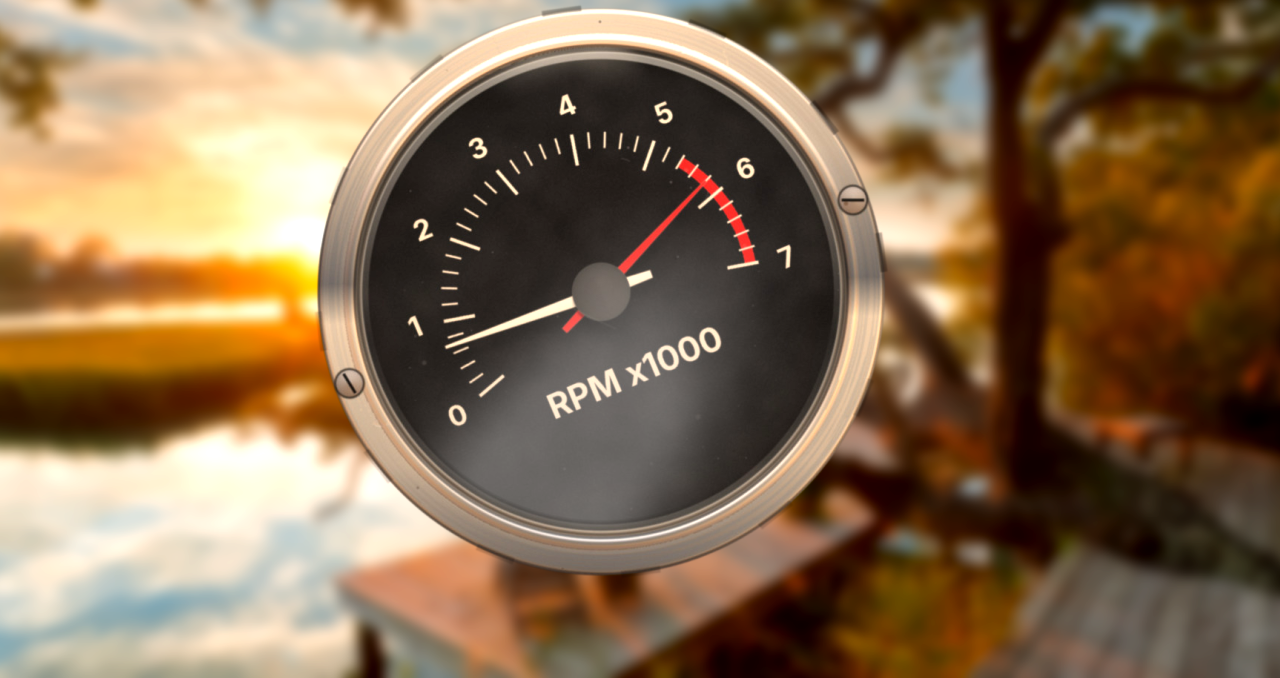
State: {"value": 700, "unit": "rpm"}
